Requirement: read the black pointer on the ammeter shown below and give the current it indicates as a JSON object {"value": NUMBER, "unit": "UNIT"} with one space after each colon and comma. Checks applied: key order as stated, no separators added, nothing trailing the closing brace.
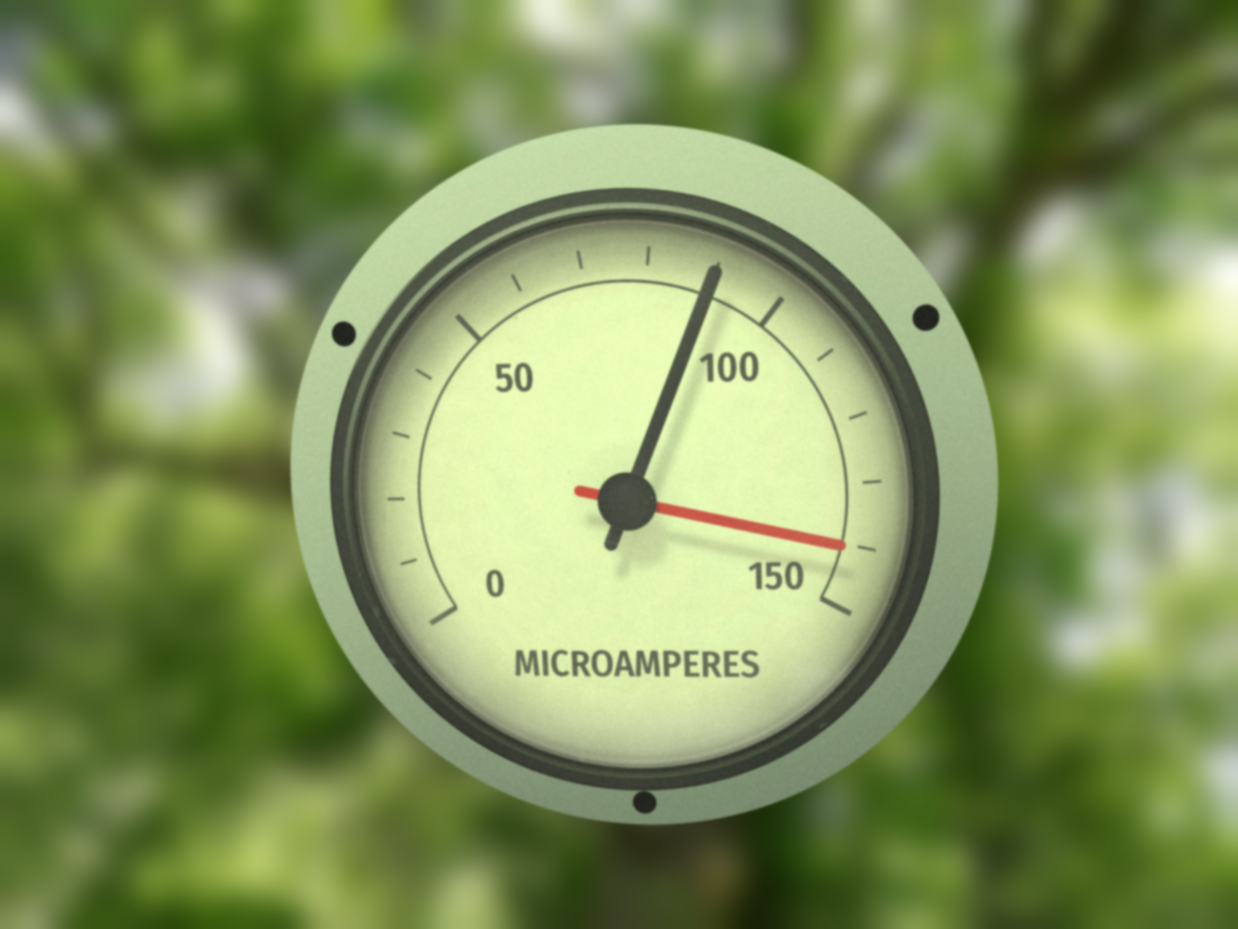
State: {"value": 90, "unit": "µA"}
